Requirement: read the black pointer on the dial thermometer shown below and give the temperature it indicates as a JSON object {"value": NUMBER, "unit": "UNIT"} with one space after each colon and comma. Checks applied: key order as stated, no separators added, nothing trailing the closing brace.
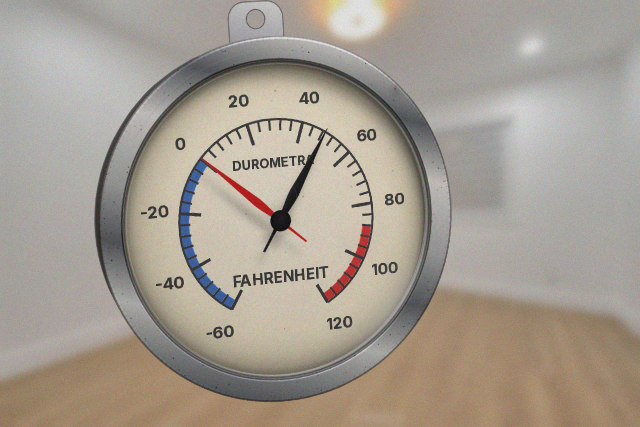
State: {"value": 48, "unit": "°F"}
